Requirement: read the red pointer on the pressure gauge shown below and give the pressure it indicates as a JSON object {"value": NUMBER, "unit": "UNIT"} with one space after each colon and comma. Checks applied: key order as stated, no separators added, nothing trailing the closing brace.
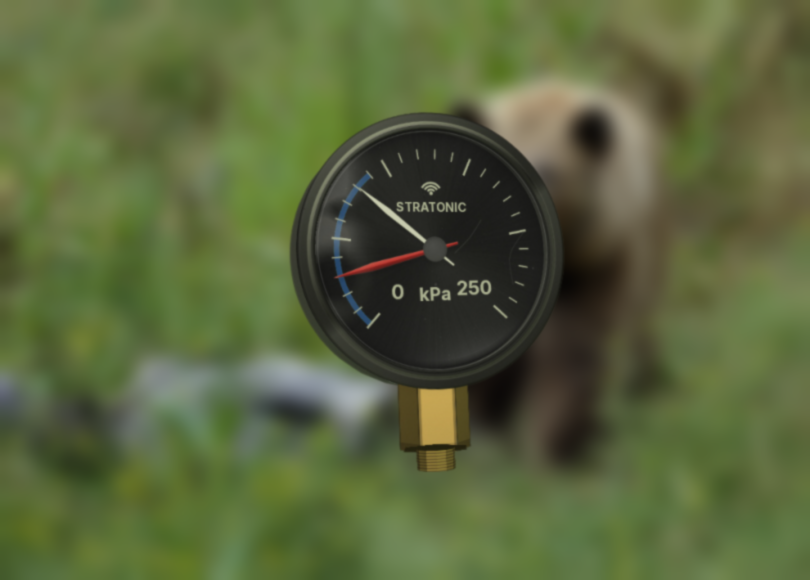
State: {"value": 30, "unit": "kPa"}
